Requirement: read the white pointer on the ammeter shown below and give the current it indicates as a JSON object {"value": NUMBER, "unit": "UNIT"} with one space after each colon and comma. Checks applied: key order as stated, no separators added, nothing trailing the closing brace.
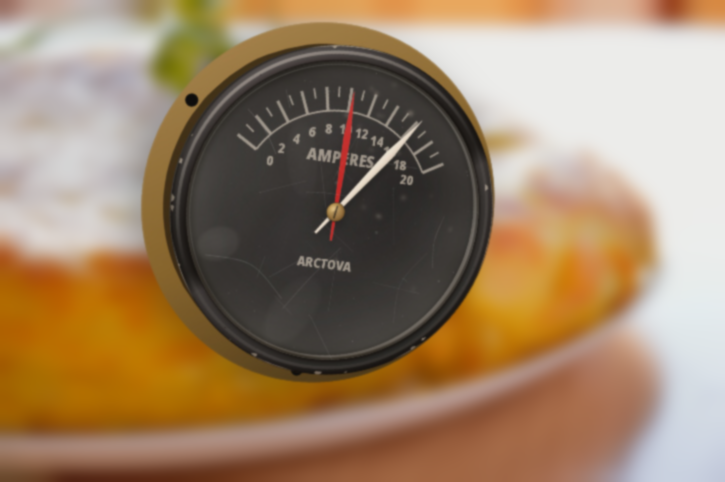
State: {"value": 16, "unit": "A"}
